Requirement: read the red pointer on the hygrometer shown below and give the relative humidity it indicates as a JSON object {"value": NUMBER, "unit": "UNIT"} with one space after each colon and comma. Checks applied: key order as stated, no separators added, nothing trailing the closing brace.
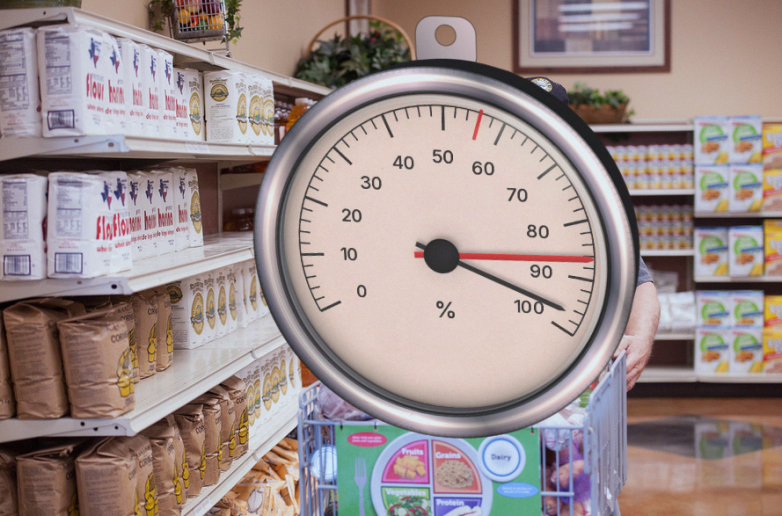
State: {"value": 86, "unit": "%"}
